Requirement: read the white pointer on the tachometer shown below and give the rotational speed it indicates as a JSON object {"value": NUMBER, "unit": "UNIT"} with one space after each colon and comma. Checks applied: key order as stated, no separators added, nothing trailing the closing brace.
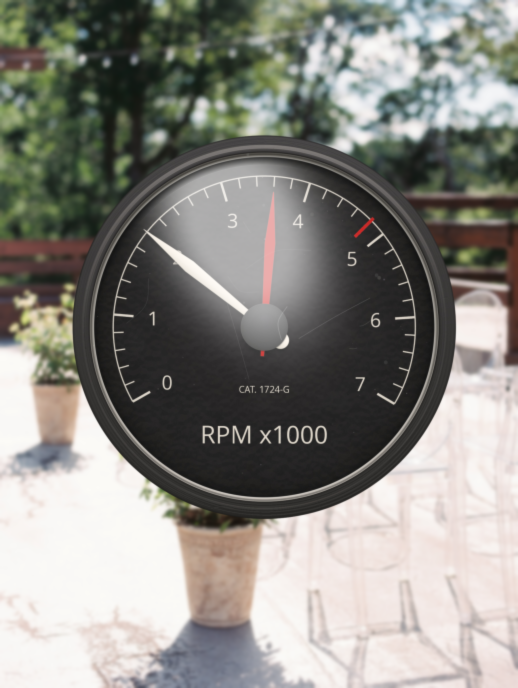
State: {"value": 2000, "unit": "rpm"}
